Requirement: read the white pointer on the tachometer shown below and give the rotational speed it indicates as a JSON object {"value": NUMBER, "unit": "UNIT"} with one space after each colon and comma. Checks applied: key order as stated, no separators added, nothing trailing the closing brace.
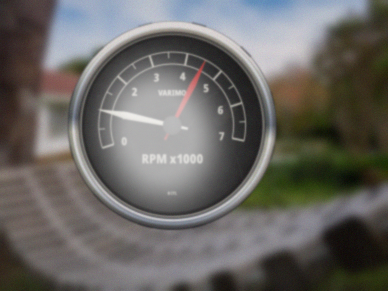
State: {"value": 1000, "unit": "rpm"}
